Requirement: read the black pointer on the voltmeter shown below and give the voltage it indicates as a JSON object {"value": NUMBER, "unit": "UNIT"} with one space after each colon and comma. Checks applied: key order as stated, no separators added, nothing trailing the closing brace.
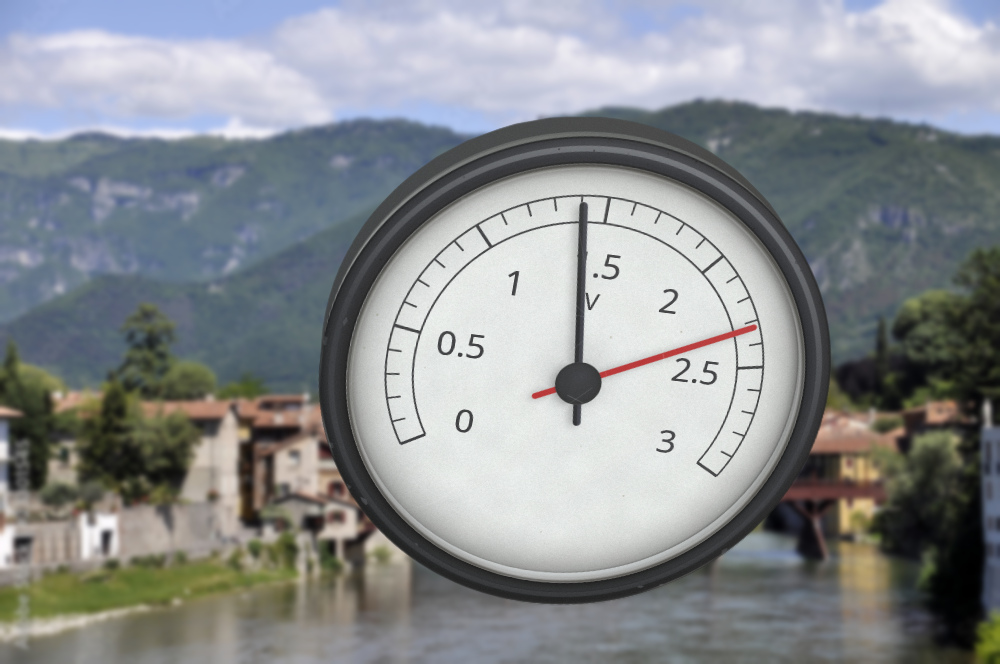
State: {"value": 1.4, "unit": "V"}
